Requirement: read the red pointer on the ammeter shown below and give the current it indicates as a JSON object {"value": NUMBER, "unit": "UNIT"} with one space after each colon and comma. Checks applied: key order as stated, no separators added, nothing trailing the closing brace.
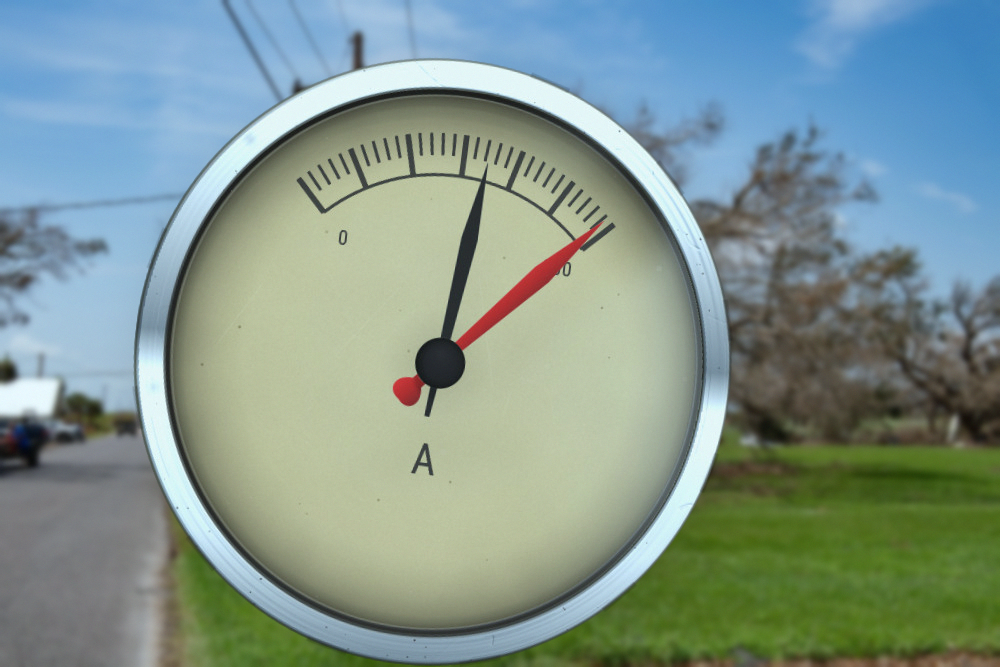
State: {"value": 290, "unit": "A"}
